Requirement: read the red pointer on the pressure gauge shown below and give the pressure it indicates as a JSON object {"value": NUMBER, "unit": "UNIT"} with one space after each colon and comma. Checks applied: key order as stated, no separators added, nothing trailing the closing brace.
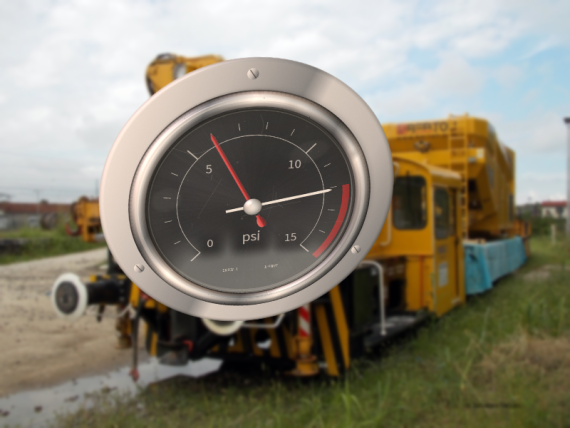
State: {"value": 6, "unit": "psi"}
